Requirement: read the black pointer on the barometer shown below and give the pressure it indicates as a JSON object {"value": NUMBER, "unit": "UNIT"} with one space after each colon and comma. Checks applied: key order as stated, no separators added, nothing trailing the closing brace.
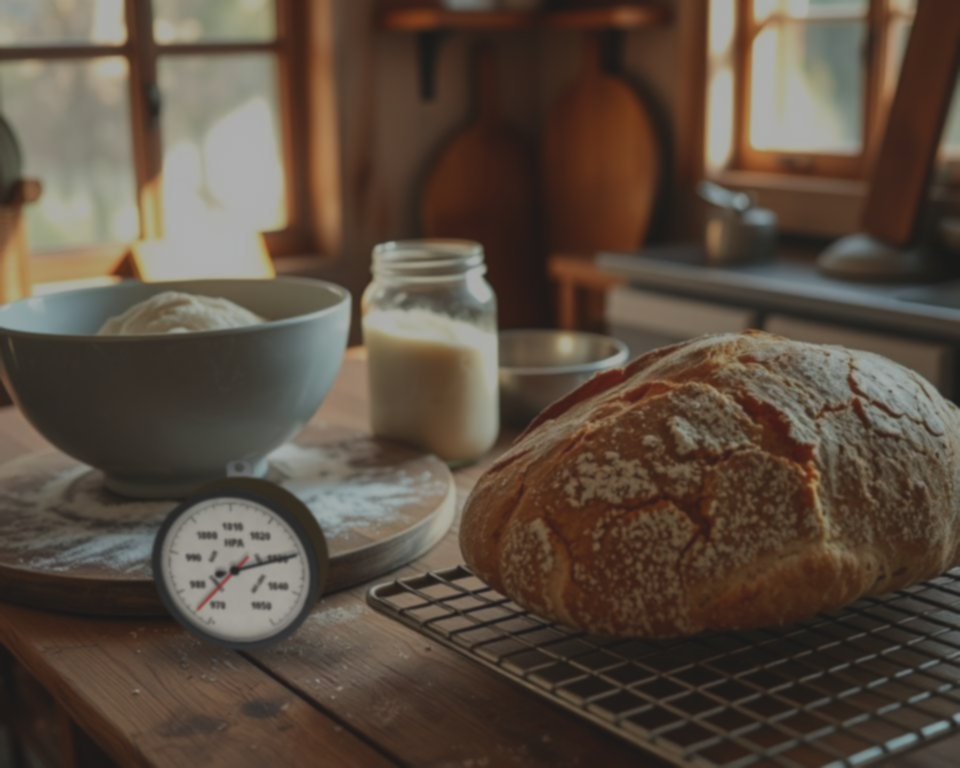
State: {"value": 1030, "unit": "hPa"}
